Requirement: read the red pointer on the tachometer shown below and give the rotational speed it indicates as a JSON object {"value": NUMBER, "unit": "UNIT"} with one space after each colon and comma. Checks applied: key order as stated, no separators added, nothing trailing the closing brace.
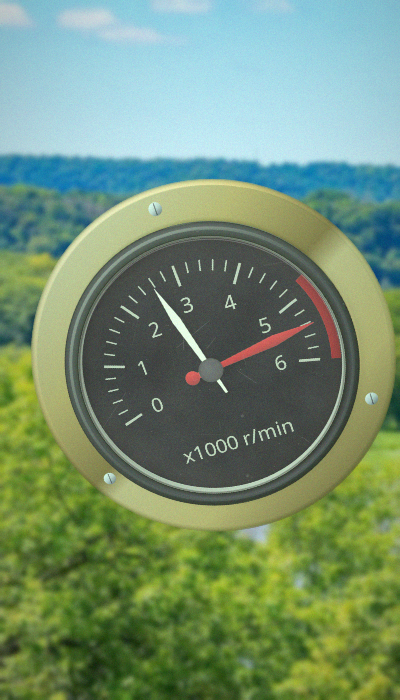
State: {"value": 5400, "unit": "rpm"}
